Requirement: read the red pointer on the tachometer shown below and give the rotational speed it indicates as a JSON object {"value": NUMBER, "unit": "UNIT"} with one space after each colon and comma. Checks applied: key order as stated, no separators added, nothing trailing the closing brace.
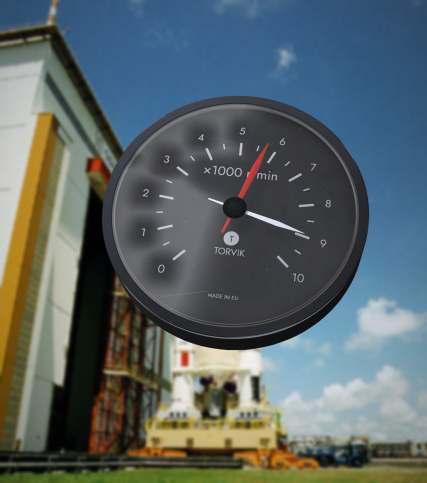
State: {"value": 5750, "unit": "rpm"}
